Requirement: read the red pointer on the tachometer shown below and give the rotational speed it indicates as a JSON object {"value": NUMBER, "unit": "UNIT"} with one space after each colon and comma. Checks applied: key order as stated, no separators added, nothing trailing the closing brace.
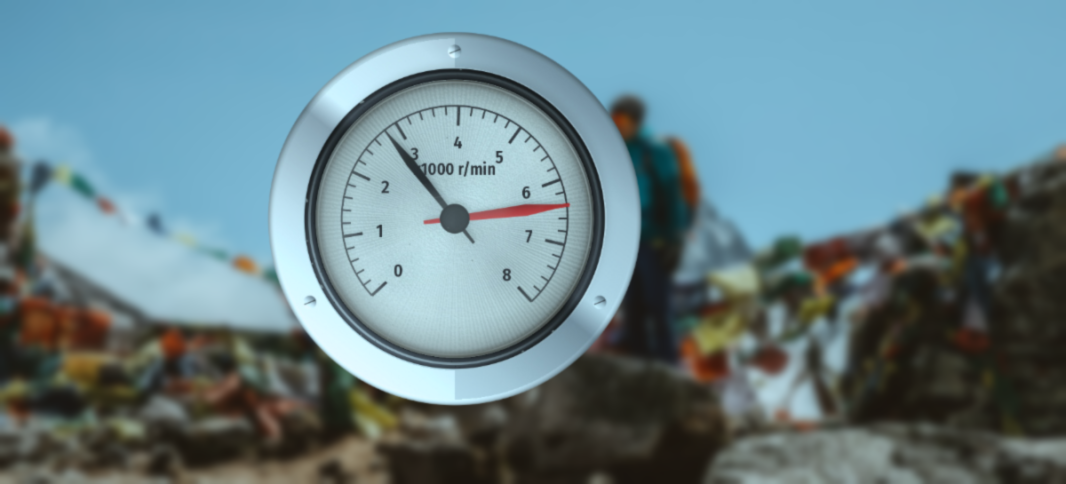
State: {"value": 6400, "unit": "rpm"}
